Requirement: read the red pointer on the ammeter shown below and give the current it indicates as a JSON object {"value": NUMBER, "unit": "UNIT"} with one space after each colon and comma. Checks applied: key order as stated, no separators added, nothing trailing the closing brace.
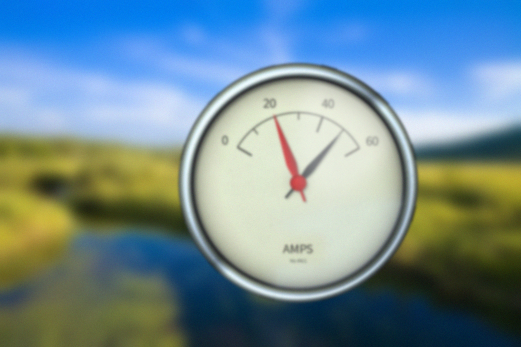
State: {"value": 20, "unit": "A"}
